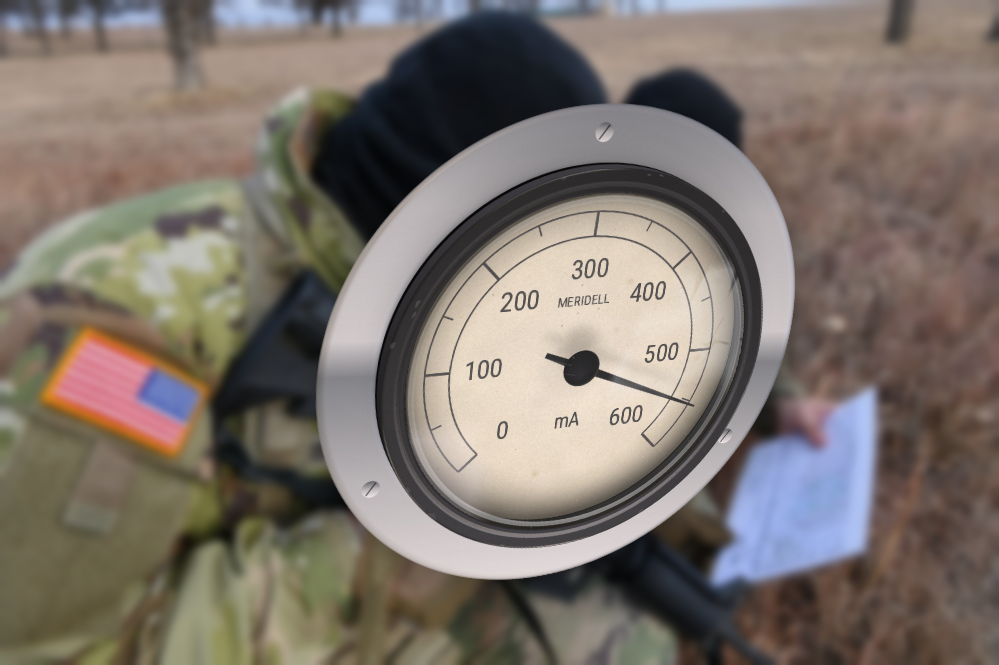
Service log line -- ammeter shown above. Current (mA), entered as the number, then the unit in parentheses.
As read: 550 (mA)
